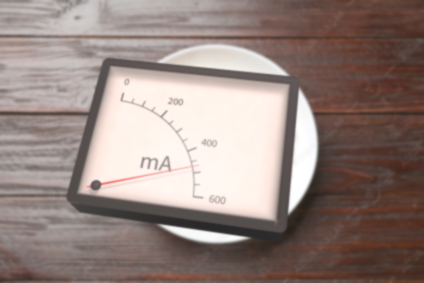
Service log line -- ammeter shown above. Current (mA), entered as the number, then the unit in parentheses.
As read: 475 (mA)
